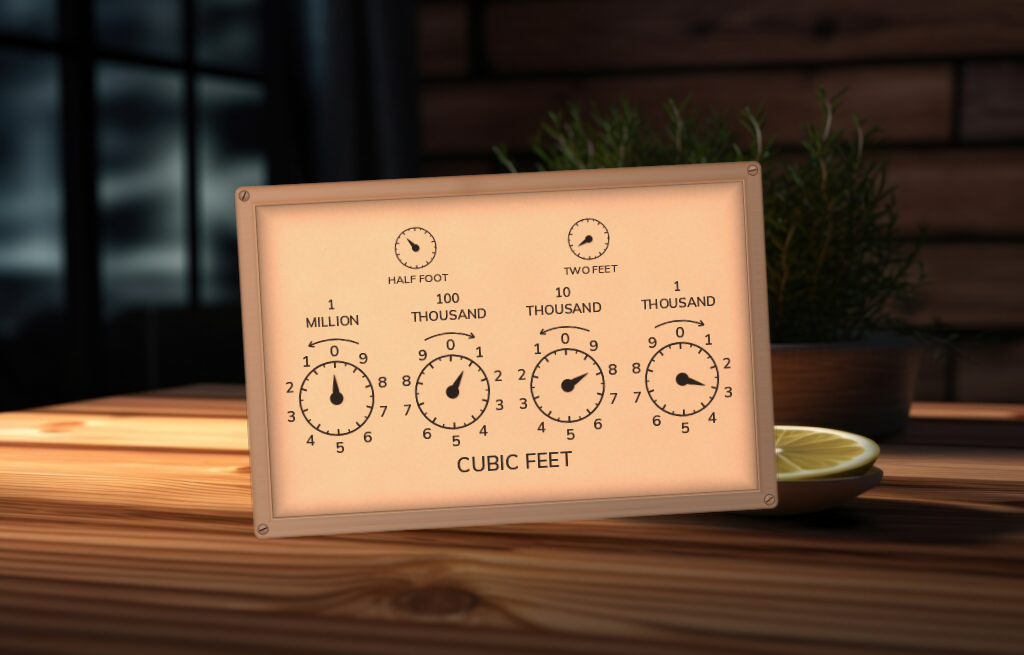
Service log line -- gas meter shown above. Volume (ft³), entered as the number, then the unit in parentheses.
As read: 8300 (ft³)
